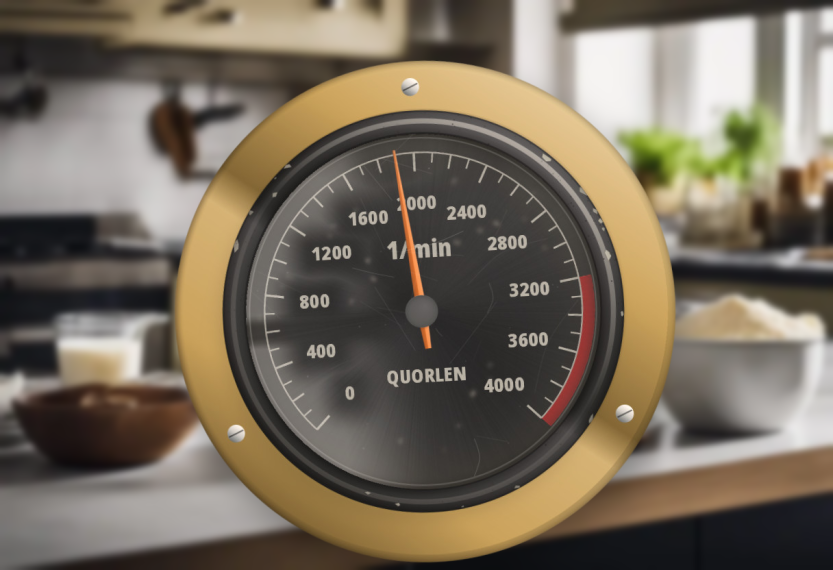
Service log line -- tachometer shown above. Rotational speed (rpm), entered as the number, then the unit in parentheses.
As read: 1900 (rpm)
